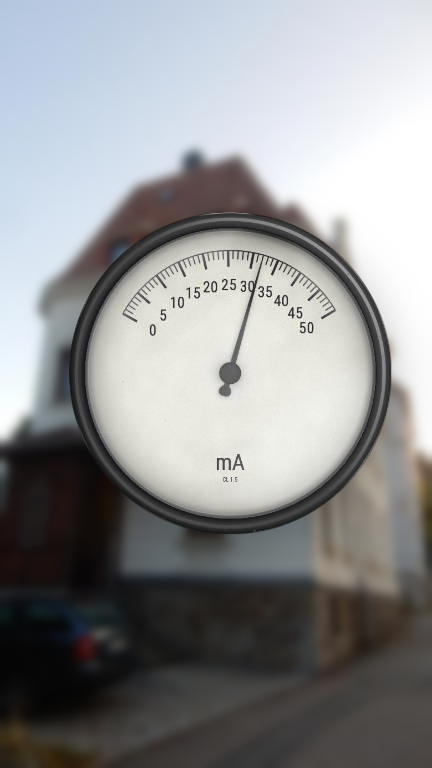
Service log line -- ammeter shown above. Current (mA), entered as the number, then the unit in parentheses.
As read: 32 (mA)
